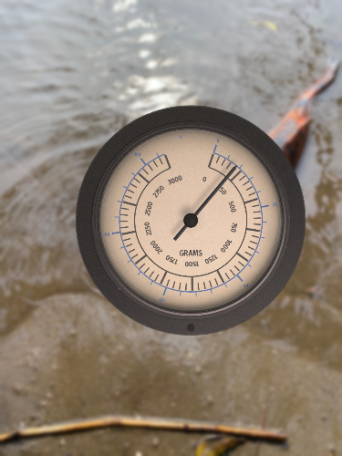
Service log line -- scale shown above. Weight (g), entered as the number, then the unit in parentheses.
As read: 200 (g)
